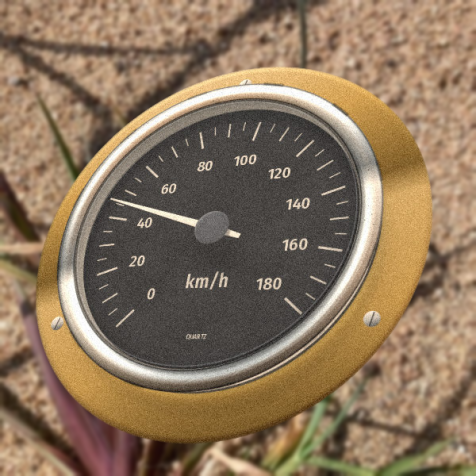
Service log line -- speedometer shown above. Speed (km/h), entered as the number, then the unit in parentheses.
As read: 45 (km/h)
